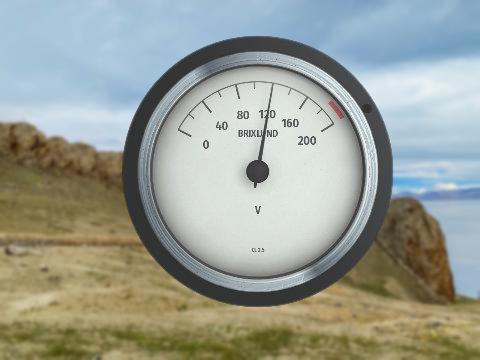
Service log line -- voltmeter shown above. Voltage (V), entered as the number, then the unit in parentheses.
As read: 120 (V)
